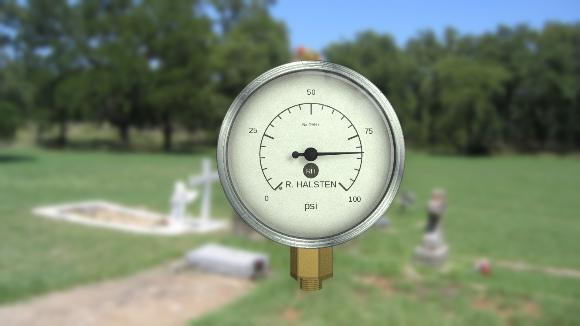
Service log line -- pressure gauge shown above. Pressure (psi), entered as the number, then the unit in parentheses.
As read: 82.5 (psi)
